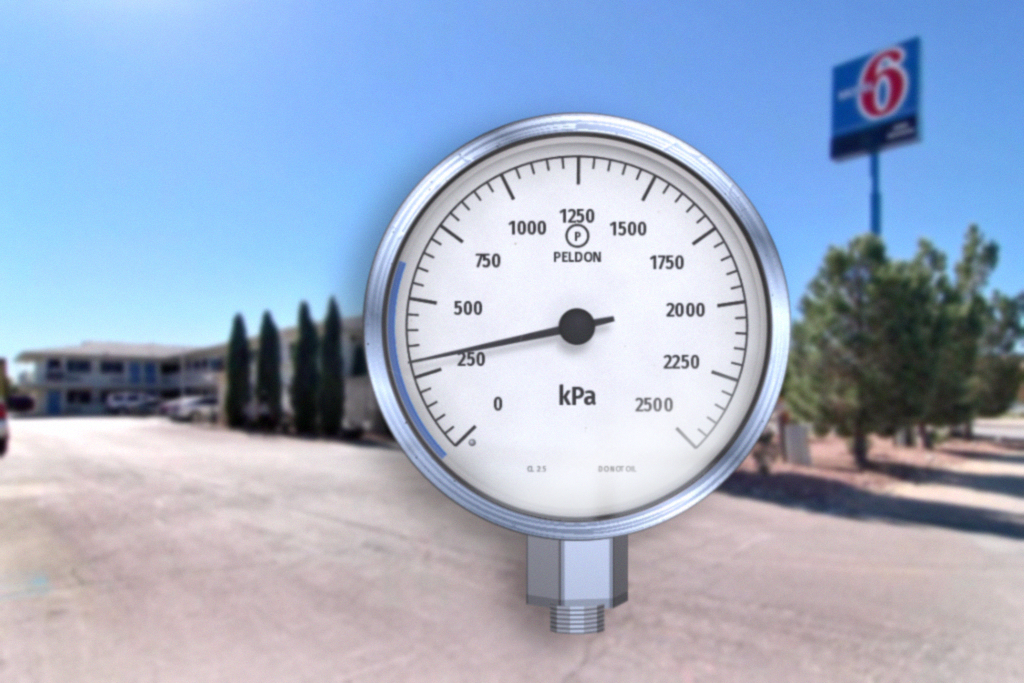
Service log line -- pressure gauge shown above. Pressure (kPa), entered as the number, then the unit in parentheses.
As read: 300 (kPa)
